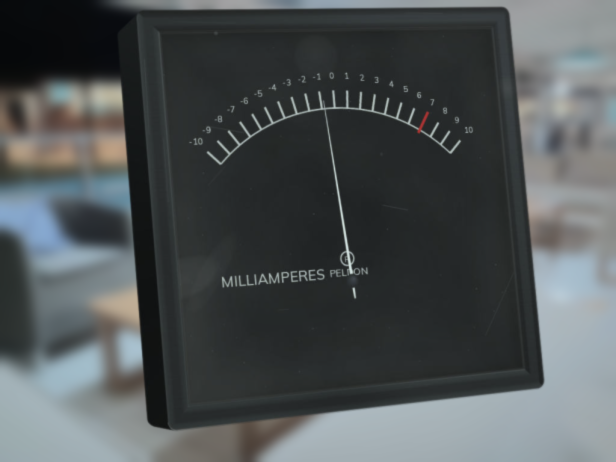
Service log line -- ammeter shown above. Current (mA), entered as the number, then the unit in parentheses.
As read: -1 (mA)
